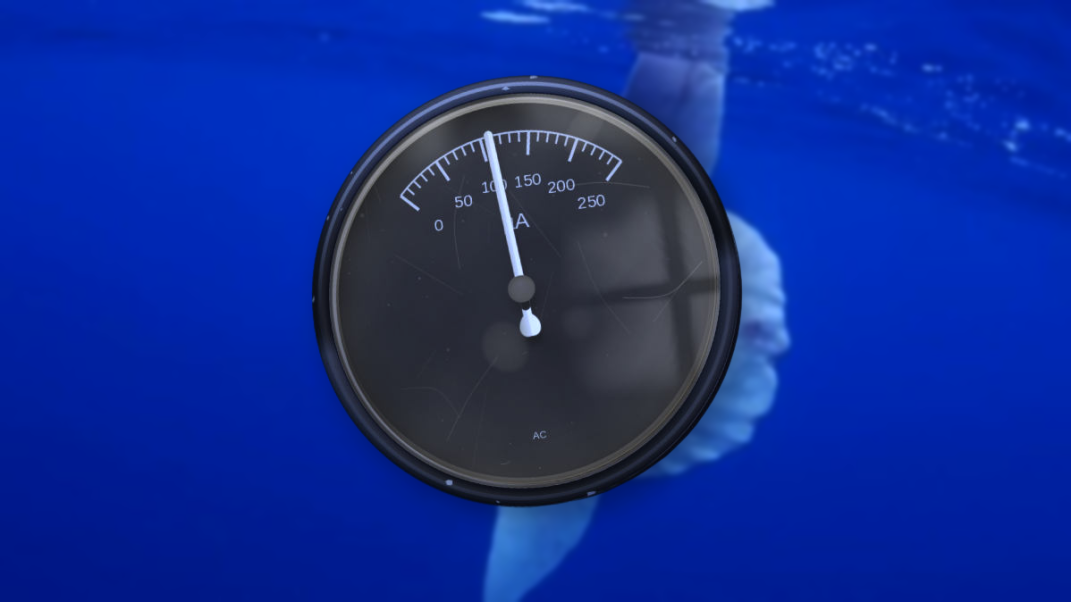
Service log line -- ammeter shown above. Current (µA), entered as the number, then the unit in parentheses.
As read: 110 (µA)
